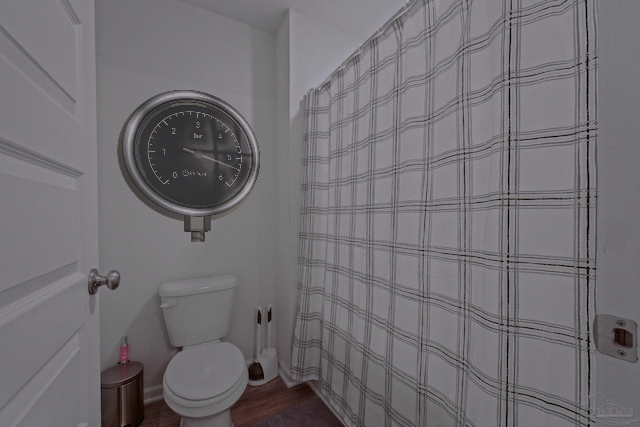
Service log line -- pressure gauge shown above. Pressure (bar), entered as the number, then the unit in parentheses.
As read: 5.4 (bar)
